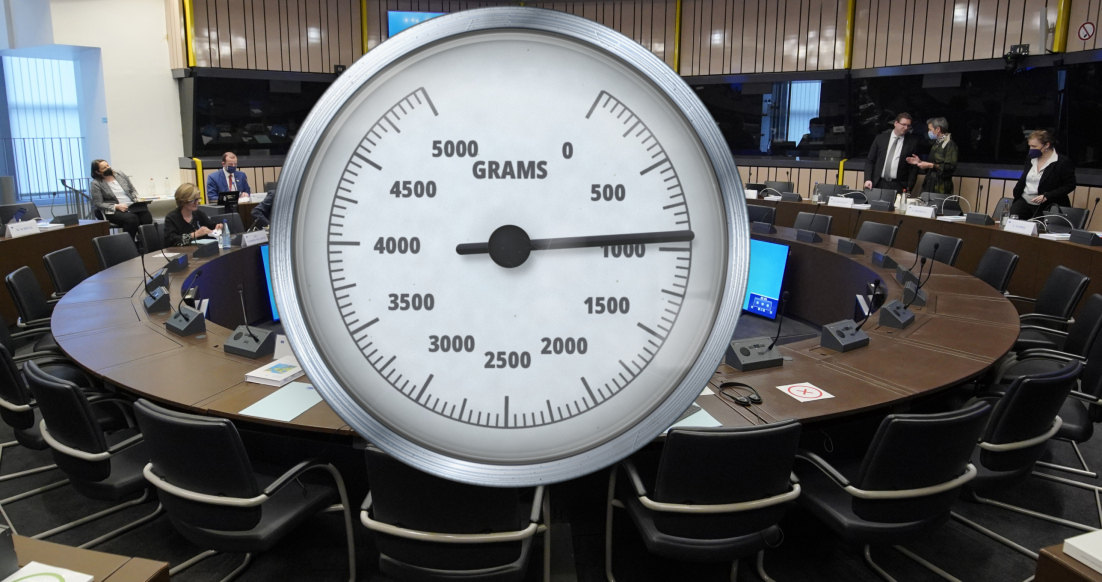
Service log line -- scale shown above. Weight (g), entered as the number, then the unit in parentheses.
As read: 925 (g)
